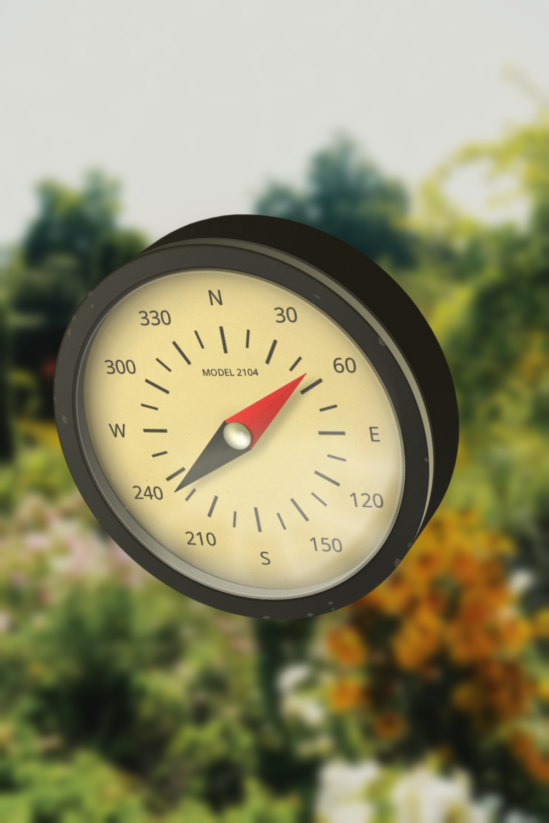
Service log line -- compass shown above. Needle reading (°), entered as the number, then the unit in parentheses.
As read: 52.5 (°)
